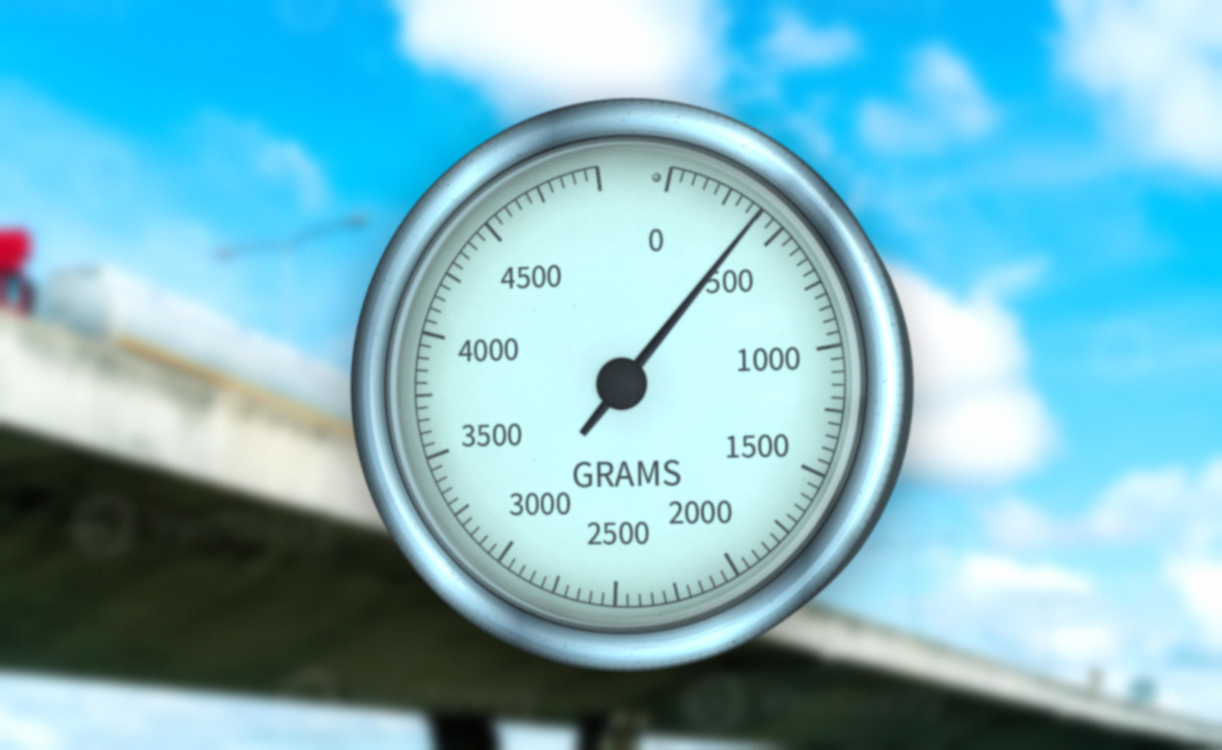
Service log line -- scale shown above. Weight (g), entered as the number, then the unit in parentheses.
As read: 400 (g)
